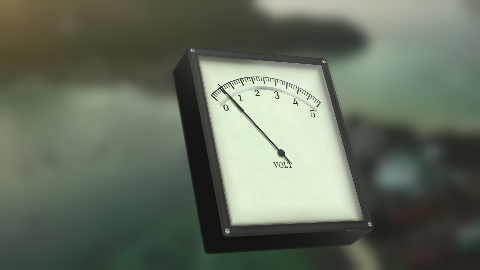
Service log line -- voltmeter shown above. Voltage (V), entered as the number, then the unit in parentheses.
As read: 0.5 (V)
